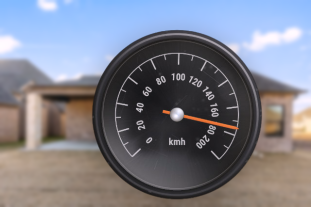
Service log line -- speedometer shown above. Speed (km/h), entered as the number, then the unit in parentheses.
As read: 175 (km/h)
